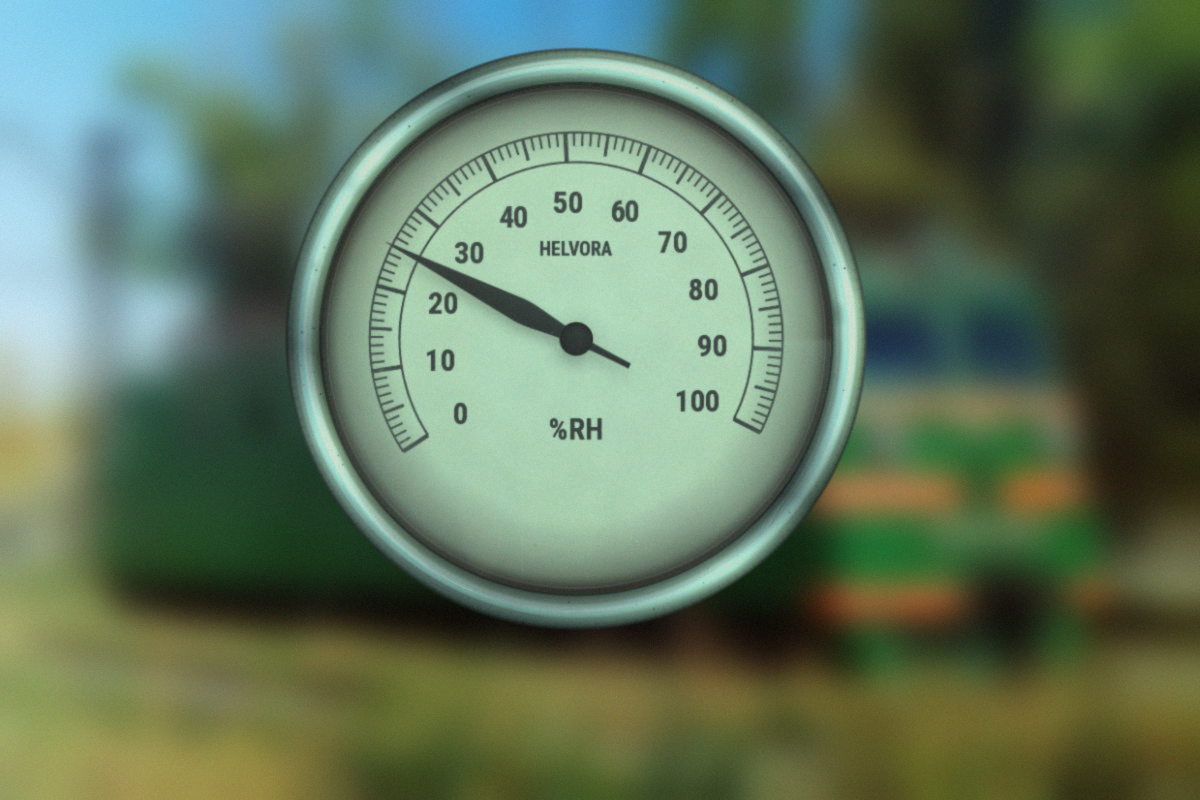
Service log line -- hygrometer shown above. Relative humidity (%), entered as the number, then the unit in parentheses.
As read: 25 (%)
